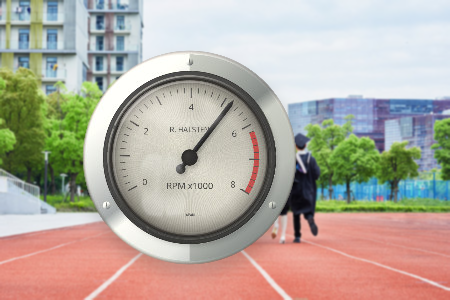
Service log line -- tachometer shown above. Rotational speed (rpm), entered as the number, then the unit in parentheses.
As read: 5200 (rpm)
